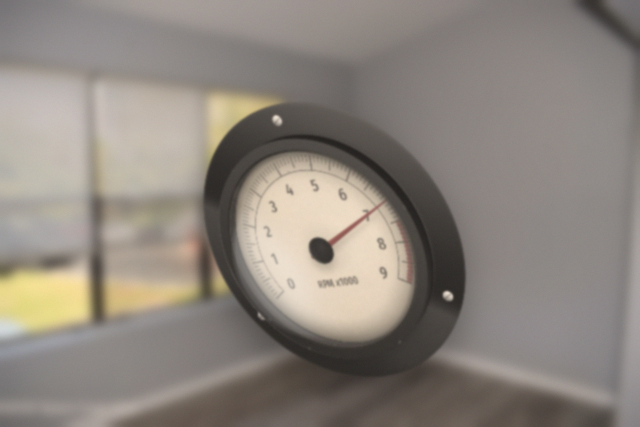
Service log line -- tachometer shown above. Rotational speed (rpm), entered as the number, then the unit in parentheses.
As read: 7000 (rpm)
